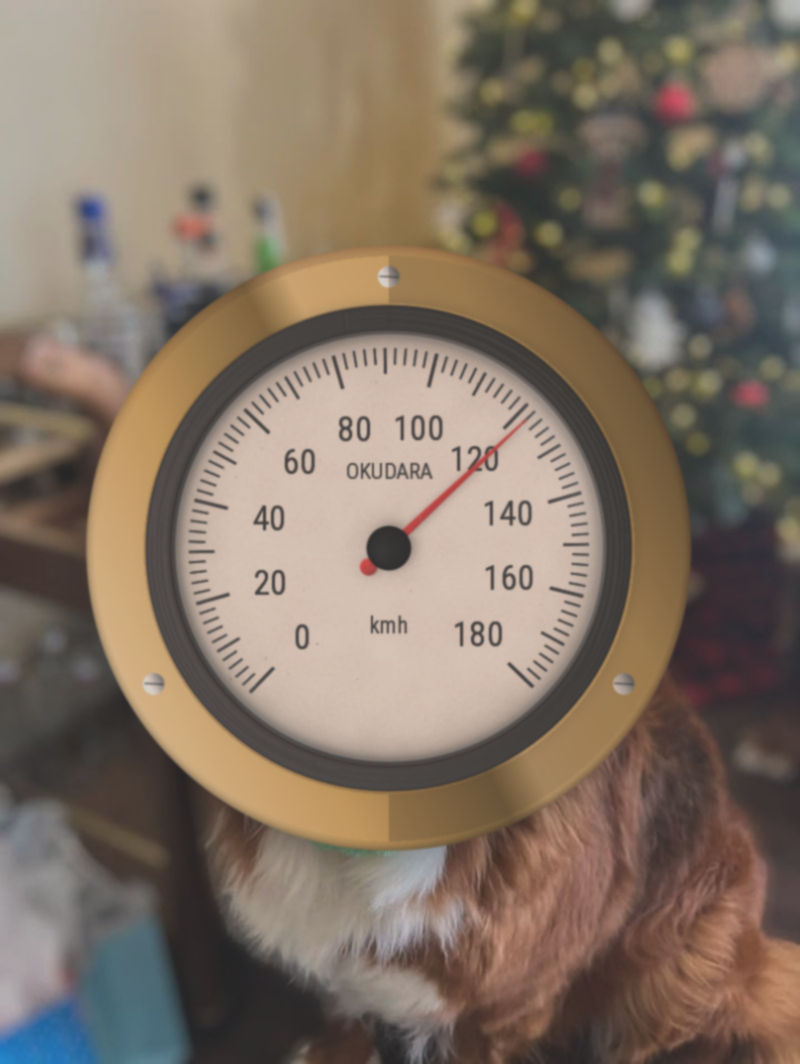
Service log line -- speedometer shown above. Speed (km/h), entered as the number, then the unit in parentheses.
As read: 122 (km/h)
